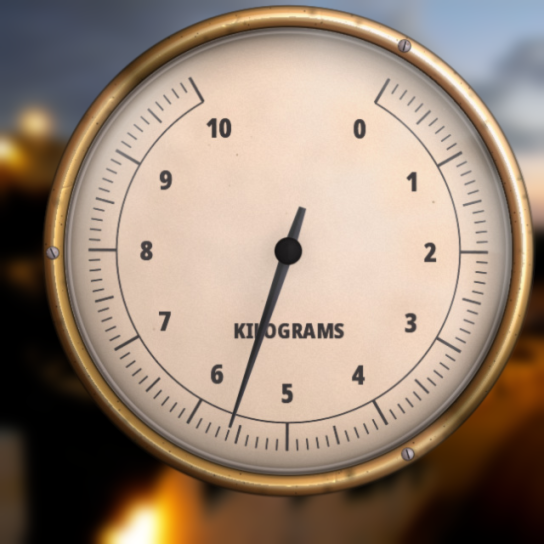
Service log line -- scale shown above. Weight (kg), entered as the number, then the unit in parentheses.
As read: 5.6 (kg)
